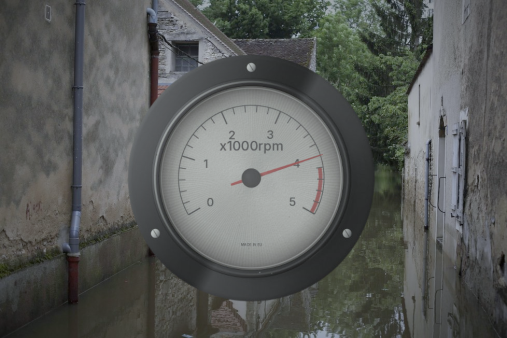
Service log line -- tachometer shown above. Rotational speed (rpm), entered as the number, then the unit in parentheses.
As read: 4000 (rpm)
